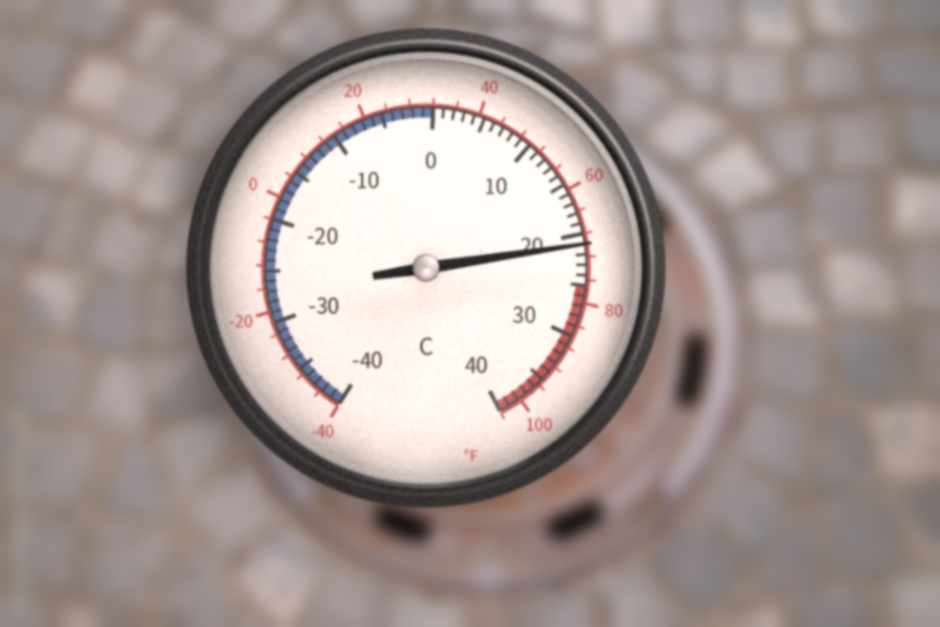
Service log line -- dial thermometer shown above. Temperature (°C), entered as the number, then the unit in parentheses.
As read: 21 (°C)
